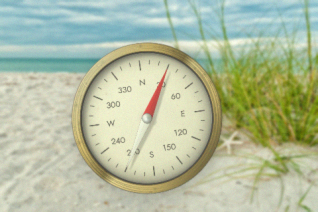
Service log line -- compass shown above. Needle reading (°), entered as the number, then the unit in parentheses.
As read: 30 (°)
